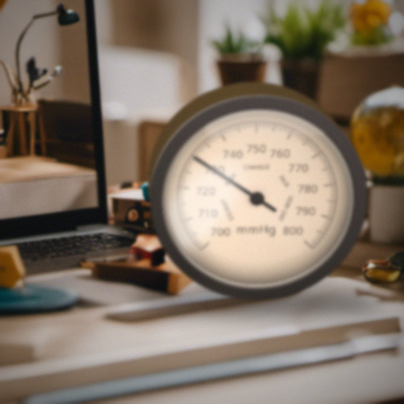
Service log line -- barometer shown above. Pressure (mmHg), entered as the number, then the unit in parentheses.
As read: 730 (mmHg)
